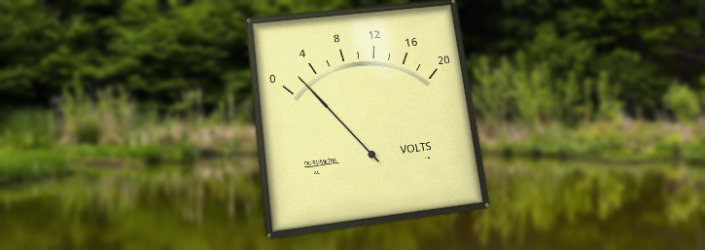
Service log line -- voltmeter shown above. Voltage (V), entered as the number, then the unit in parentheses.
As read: 2 (V)
